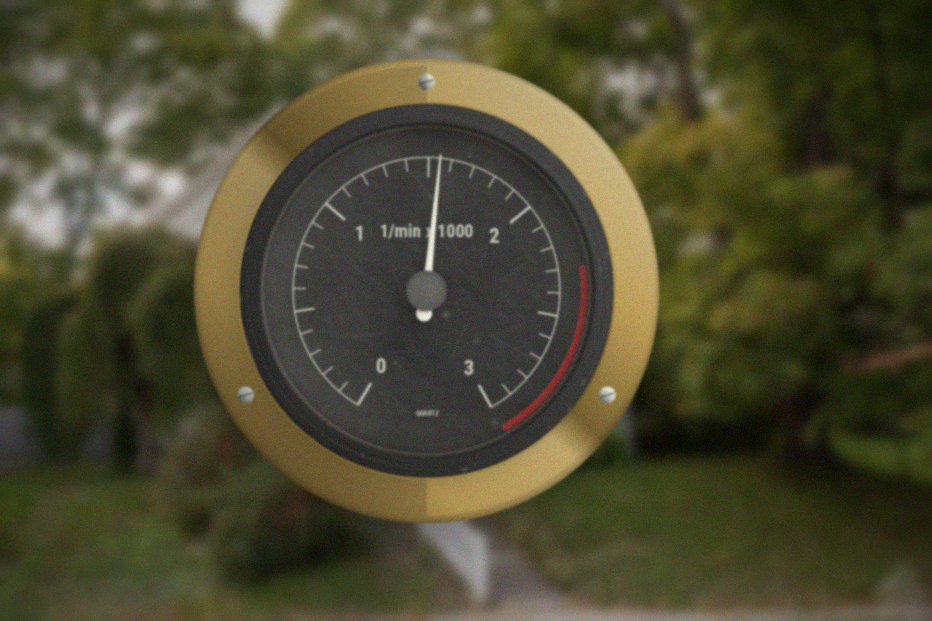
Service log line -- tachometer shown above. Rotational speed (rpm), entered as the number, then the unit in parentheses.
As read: 1550 (rpm)
